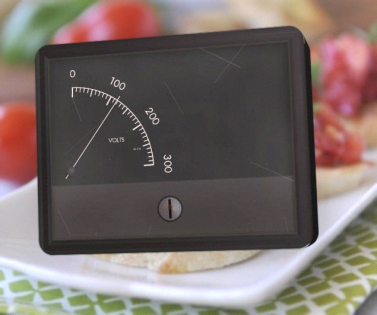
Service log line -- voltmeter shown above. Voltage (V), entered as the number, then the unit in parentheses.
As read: 120 (V)
